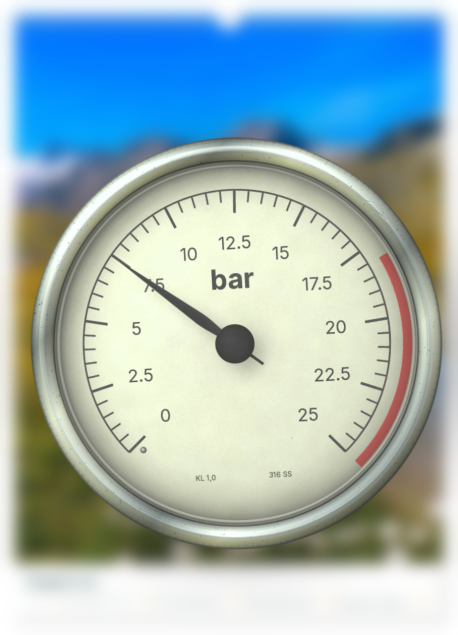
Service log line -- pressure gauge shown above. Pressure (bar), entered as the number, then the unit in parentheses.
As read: 7.5 (bar)
